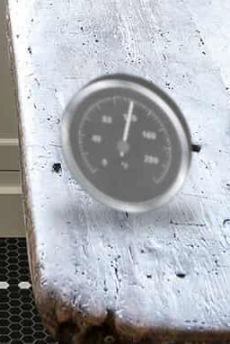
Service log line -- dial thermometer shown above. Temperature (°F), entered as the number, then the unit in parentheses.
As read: 120 (°F)
